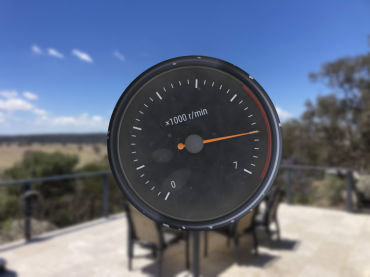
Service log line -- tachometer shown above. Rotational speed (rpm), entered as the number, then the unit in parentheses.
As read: 6000 (rpm)
